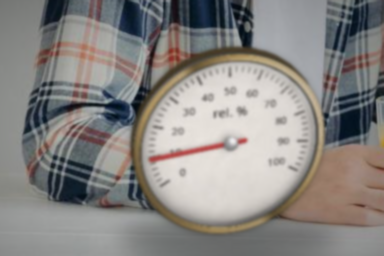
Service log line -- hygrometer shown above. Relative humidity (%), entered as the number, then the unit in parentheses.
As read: 10 (%)
